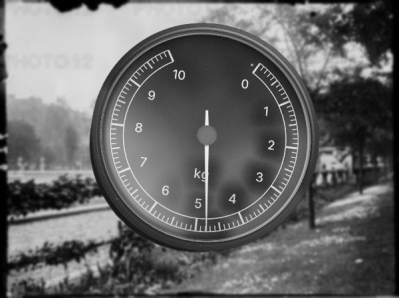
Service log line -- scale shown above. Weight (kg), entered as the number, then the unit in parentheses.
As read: 4.8 (kg)
